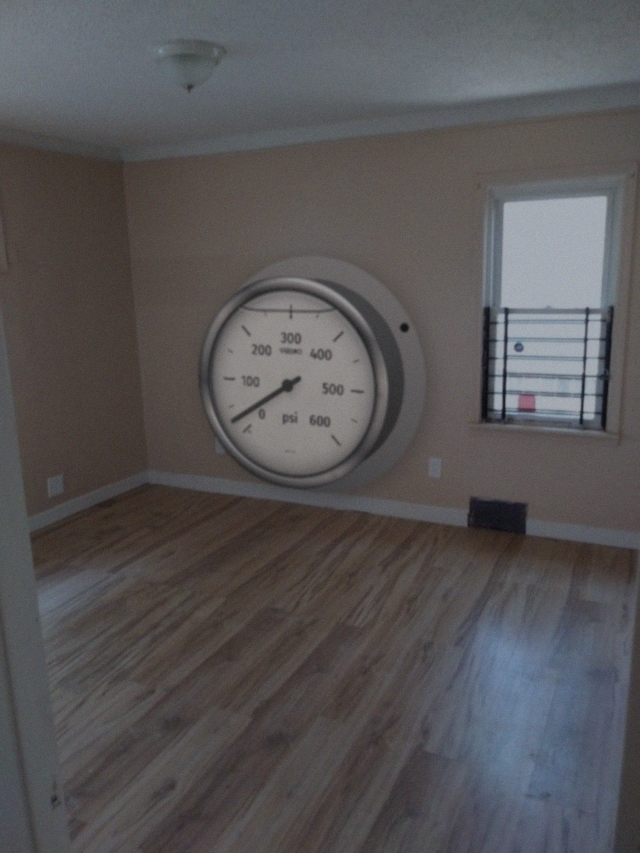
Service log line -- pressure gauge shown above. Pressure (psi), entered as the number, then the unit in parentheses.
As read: 25 (psi)
